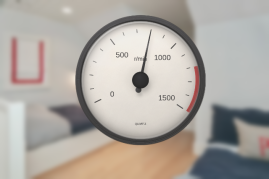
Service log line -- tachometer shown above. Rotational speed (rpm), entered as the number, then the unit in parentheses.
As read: 800 (rpm)
